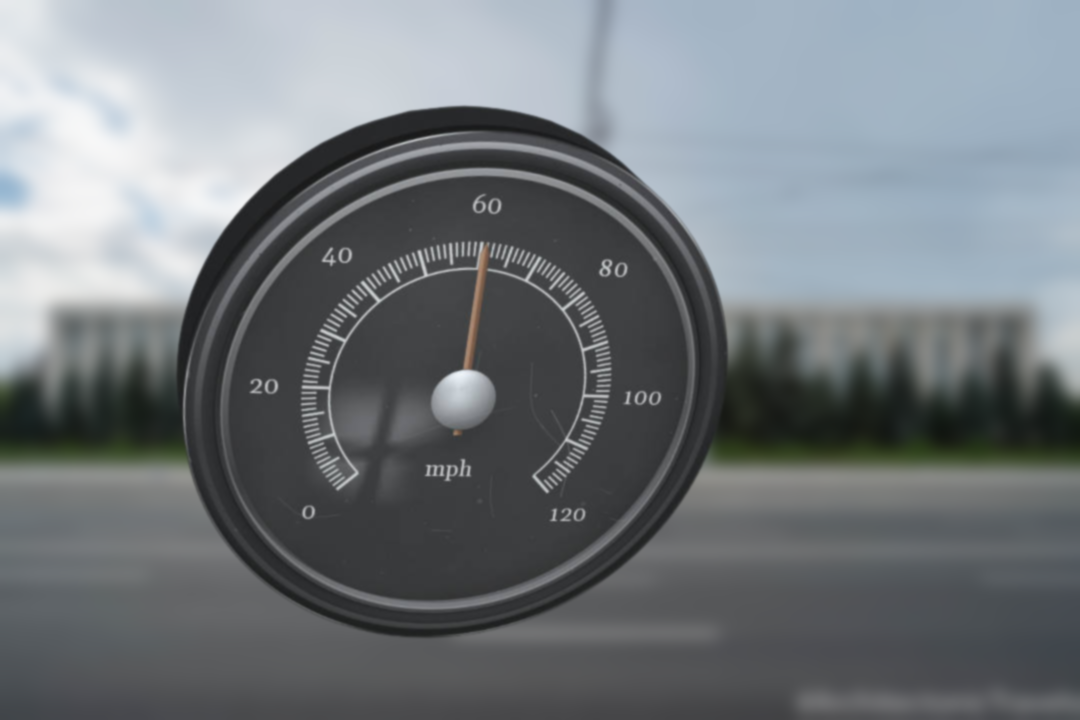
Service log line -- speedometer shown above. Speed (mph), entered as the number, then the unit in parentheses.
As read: 60 (mph)
